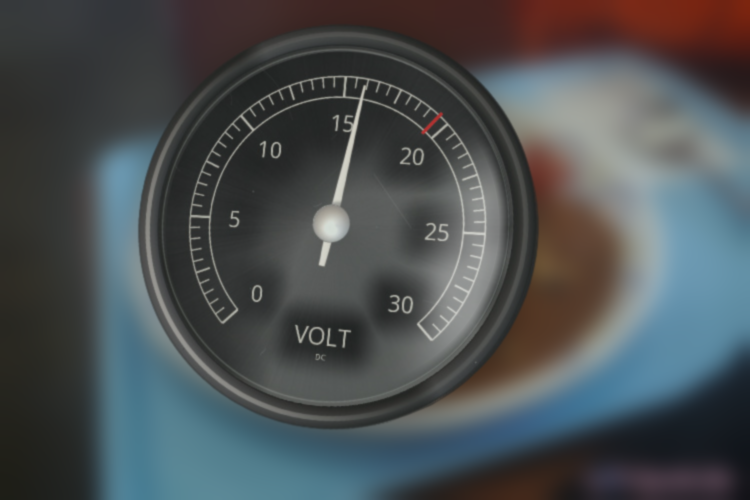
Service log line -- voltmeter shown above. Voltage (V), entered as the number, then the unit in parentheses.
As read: 16 (V)
